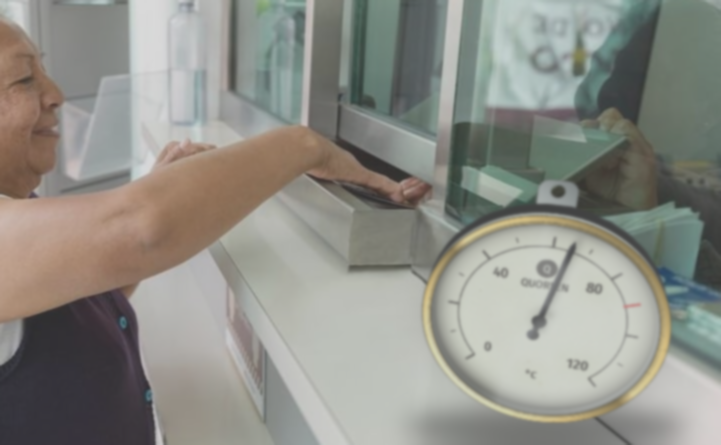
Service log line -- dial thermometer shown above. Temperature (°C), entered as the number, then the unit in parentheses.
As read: 65 (°C)
